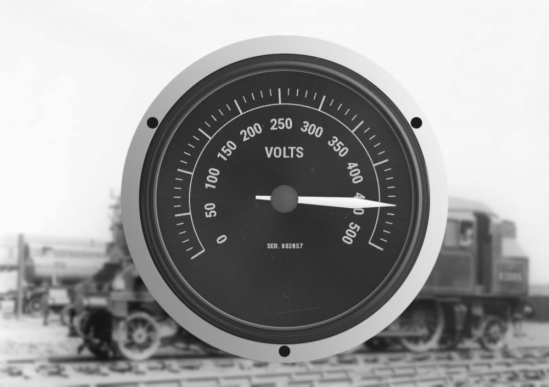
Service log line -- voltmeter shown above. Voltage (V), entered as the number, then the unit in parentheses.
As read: 450 (V)
